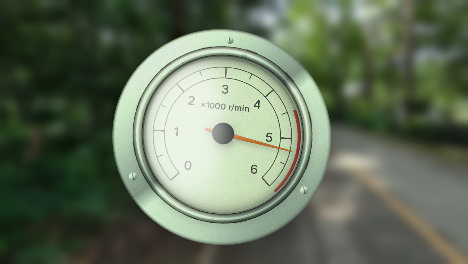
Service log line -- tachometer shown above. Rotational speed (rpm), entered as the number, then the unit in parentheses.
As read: 5250 (rpm)
